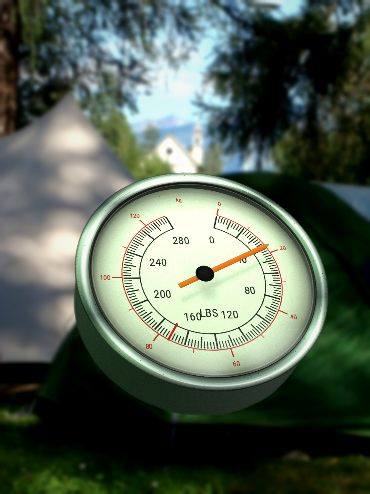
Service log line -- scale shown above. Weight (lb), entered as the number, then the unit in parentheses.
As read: 40 (lb)
